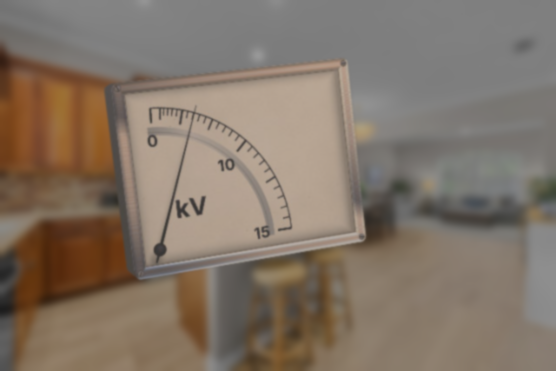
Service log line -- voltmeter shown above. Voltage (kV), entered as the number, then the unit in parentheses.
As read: 6 (kV)
